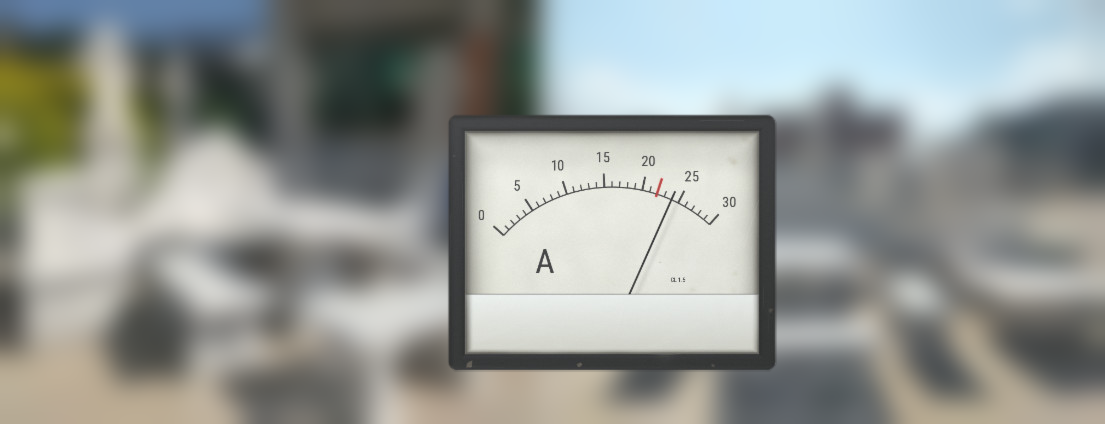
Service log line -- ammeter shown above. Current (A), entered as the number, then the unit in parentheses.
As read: 24 (A)
